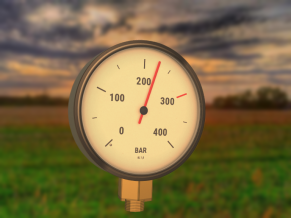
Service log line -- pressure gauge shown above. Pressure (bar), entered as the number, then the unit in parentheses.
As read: 225 (bar)
